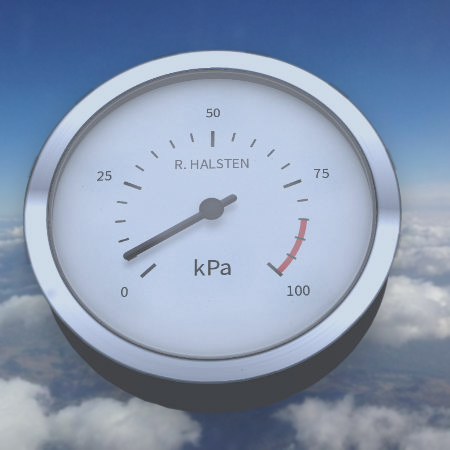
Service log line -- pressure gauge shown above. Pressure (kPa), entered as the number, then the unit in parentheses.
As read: 5 (kPa)
